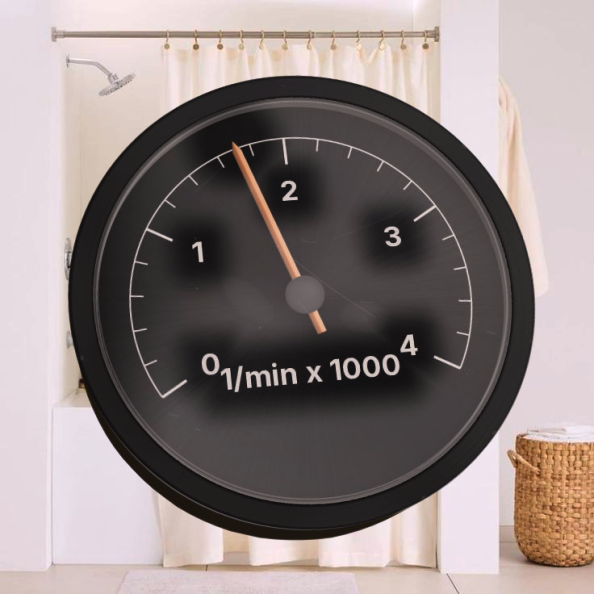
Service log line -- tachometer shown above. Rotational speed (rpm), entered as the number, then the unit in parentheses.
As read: 1700 (rpm)
